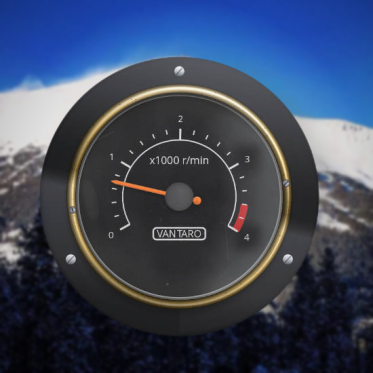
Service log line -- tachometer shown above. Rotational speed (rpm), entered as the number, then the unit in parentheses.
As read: 700 (rpm)
